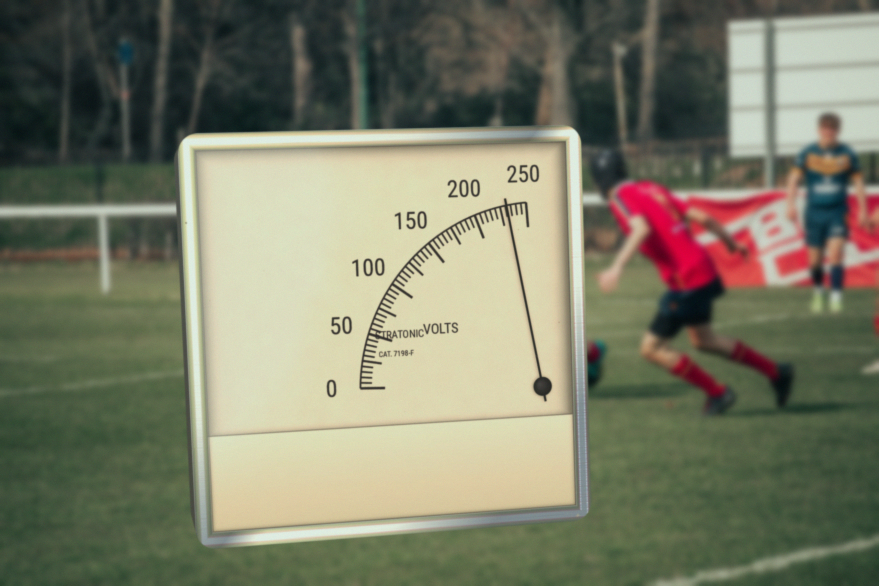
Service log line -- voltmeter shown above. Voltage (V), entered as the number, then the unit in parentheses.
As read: 230 (V)
